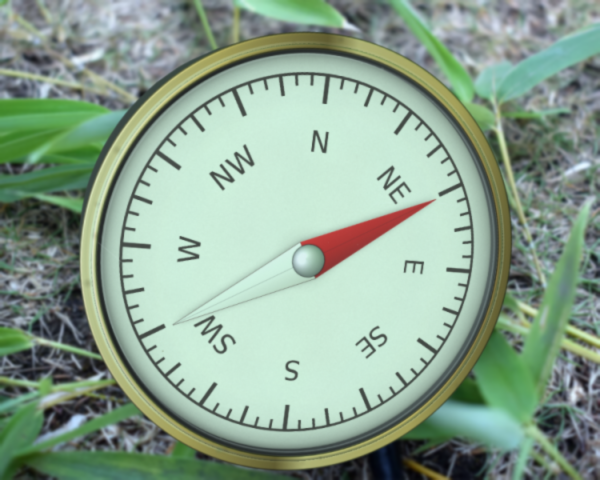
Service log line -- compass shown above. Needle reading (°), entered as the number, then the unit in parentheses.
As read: 60 (°)
